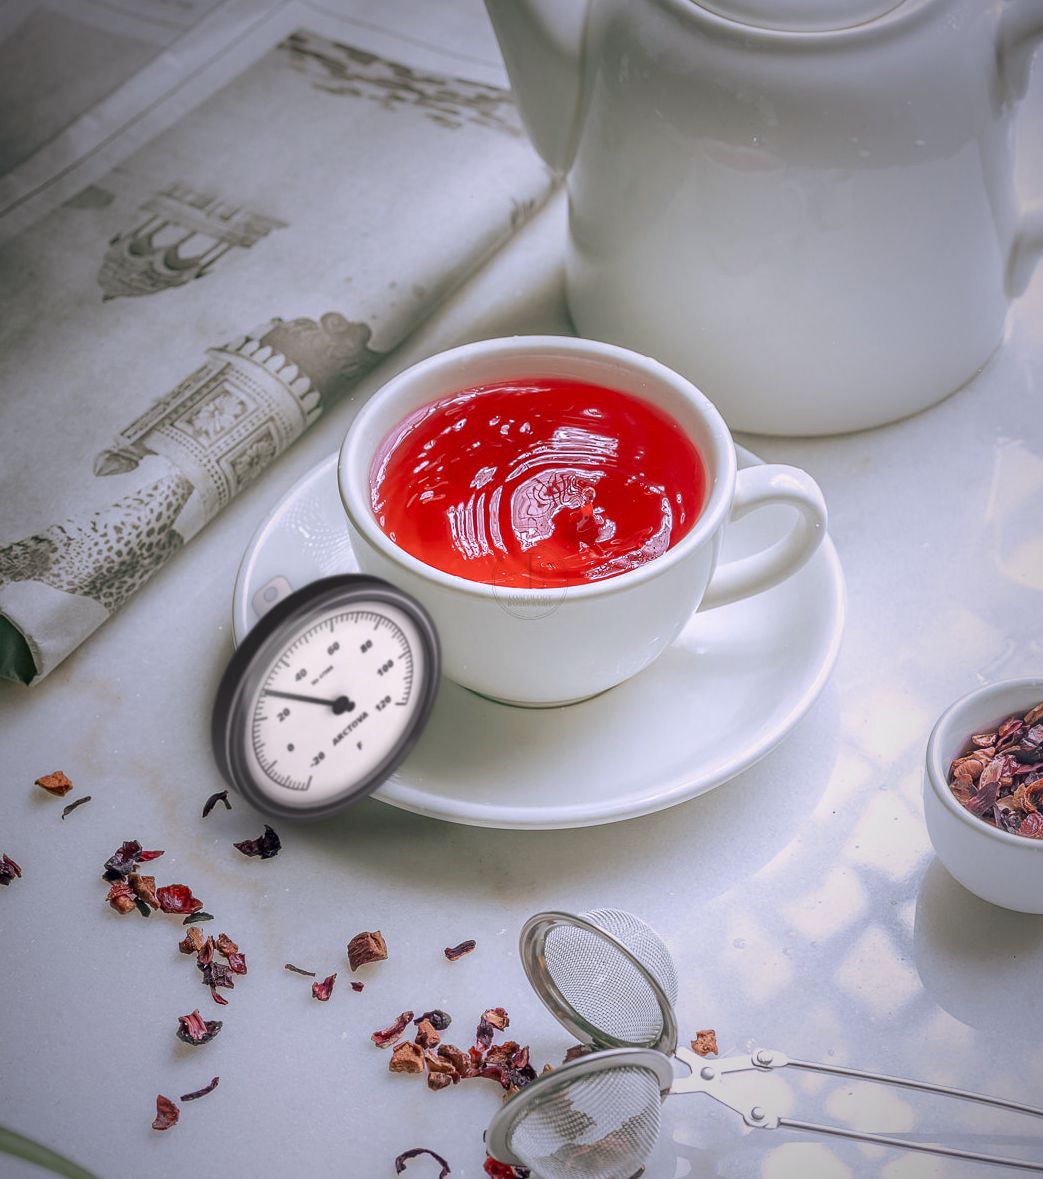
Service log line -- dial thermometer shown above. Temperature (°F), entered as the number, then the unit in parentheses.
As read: 30 (°F)
